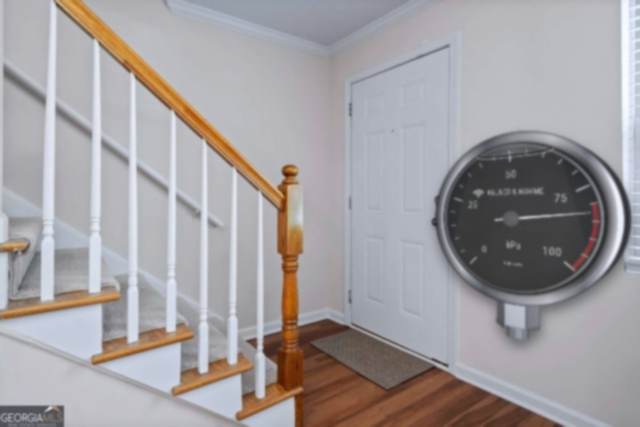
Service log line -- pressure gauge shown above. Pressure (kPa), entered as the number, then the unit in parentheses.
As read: 82.5 (kPa)
